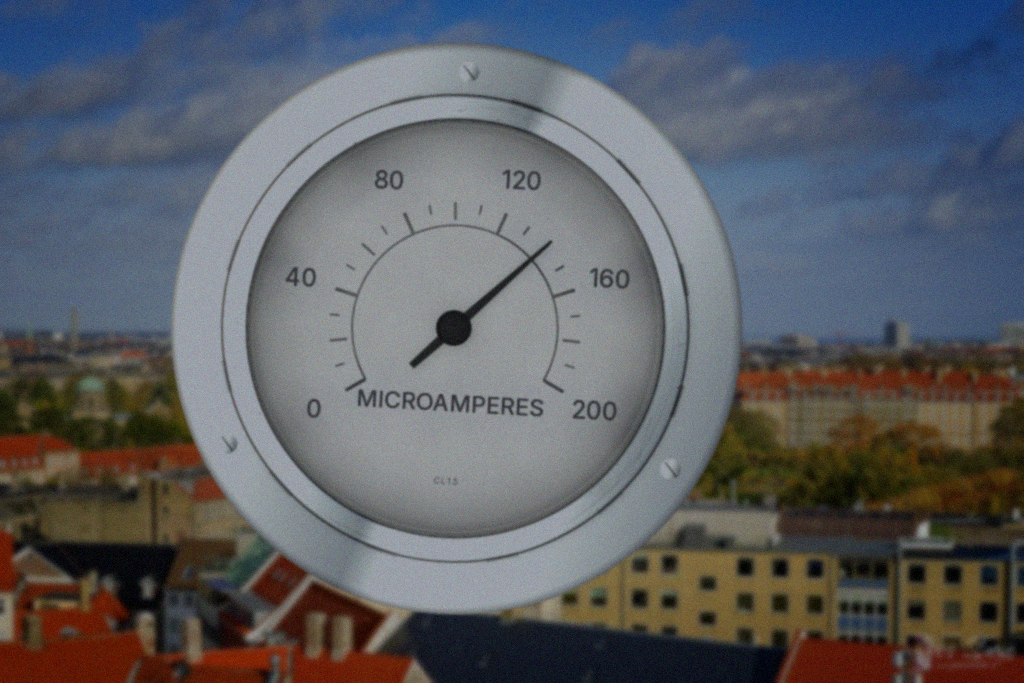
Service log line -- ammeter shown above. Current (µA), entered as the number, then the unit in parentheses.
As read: 140 (µA)
